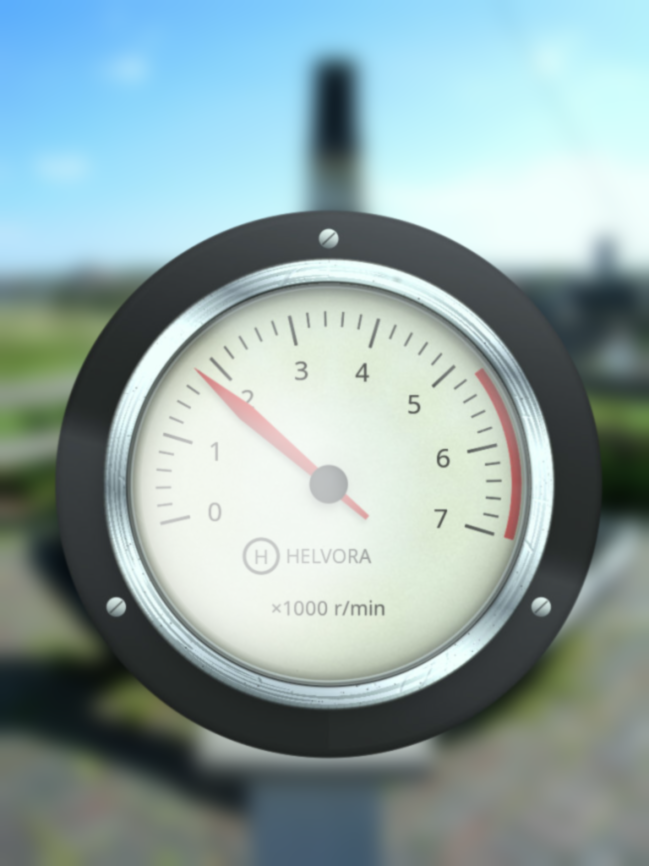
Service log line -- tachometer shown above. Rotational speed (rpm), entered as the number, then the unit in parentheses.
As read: 1800 (rpm)
